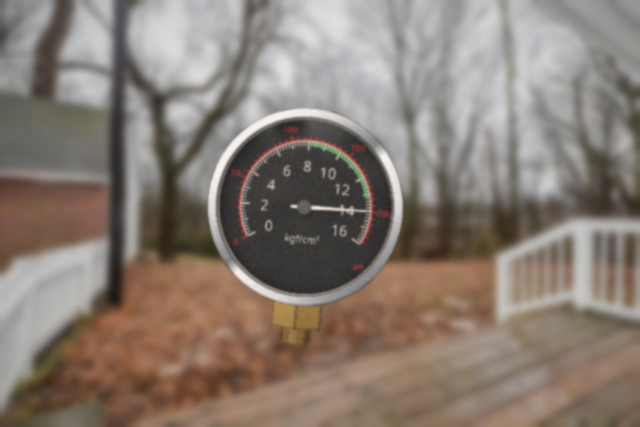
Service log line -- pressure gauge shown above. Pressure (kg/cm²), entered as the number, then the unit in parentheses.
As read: 14 (kg/cm²)
